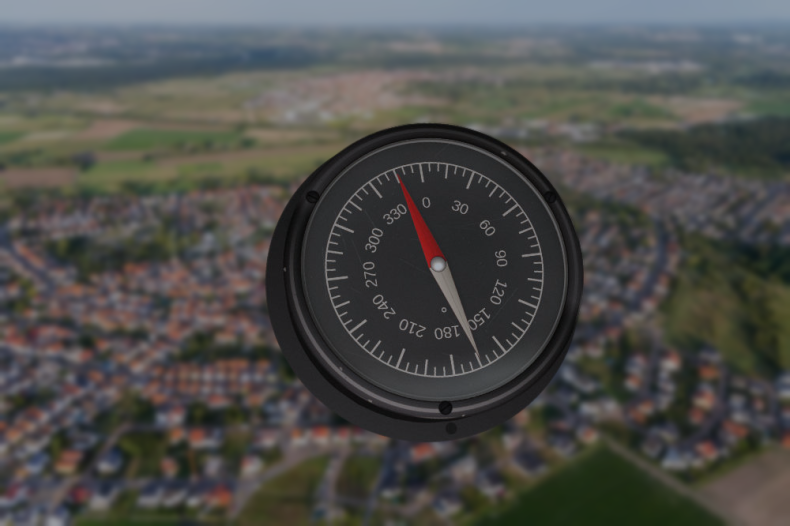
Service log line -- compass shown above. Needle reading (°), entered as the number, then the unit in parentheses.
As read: 345 (°)
